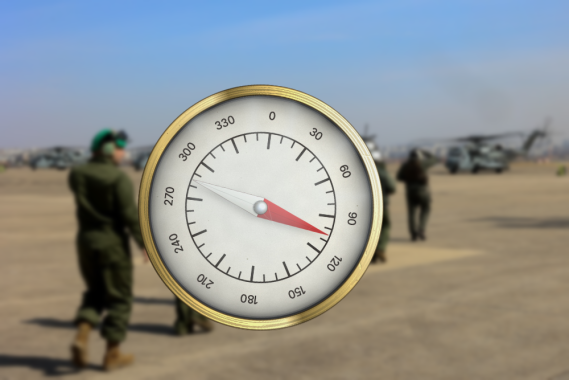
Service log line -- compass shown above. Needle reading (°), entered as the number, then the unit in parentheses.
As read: 105 (°)
